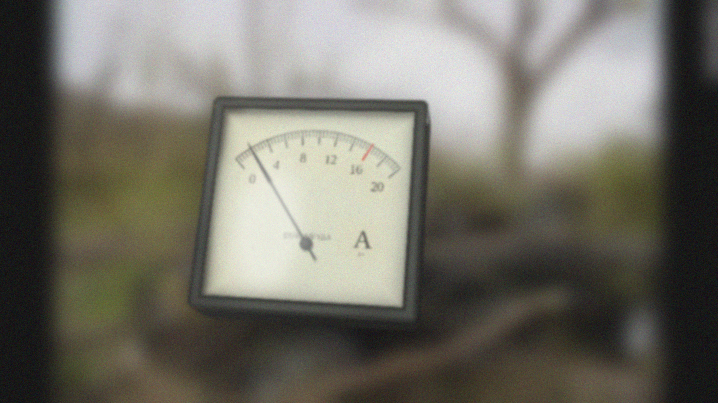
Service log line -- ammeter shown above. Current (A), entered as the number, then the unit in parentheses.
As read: 2 (A)
